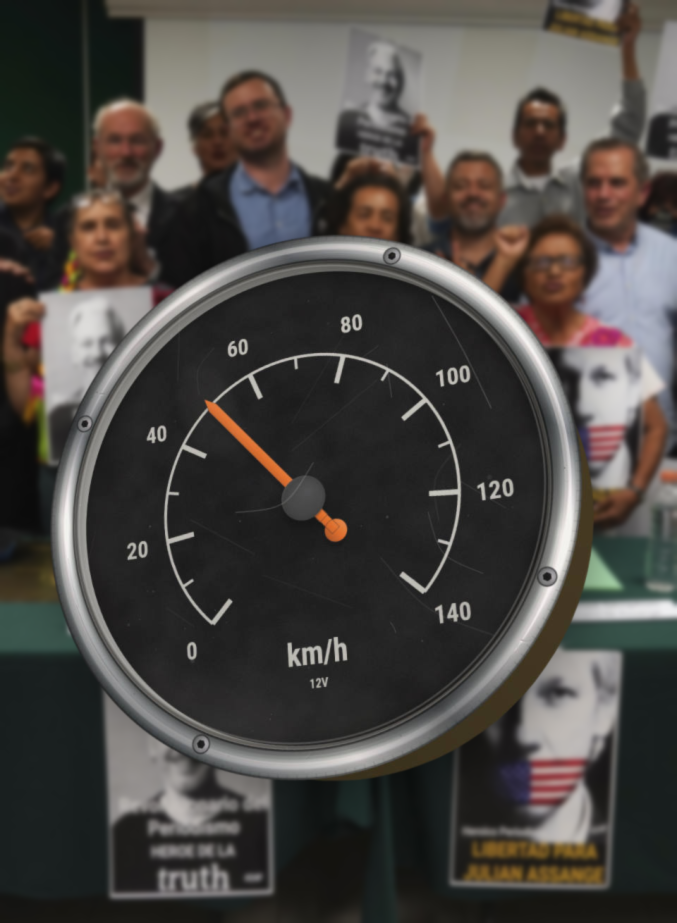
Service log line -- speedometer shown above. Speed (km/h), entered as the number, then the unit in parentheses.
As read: 50 (km/h)
